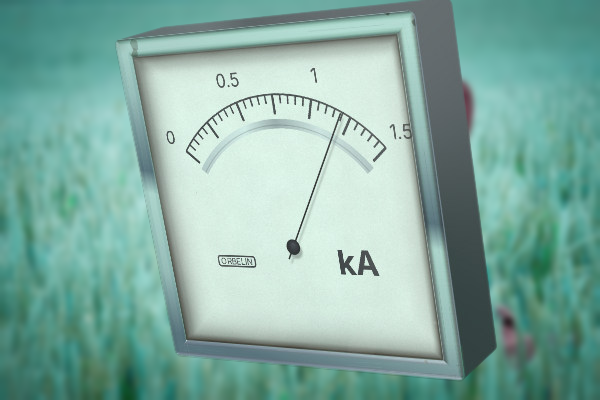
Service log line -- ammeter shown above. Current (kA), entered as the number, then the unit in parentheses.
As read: 1.2 (kA)
